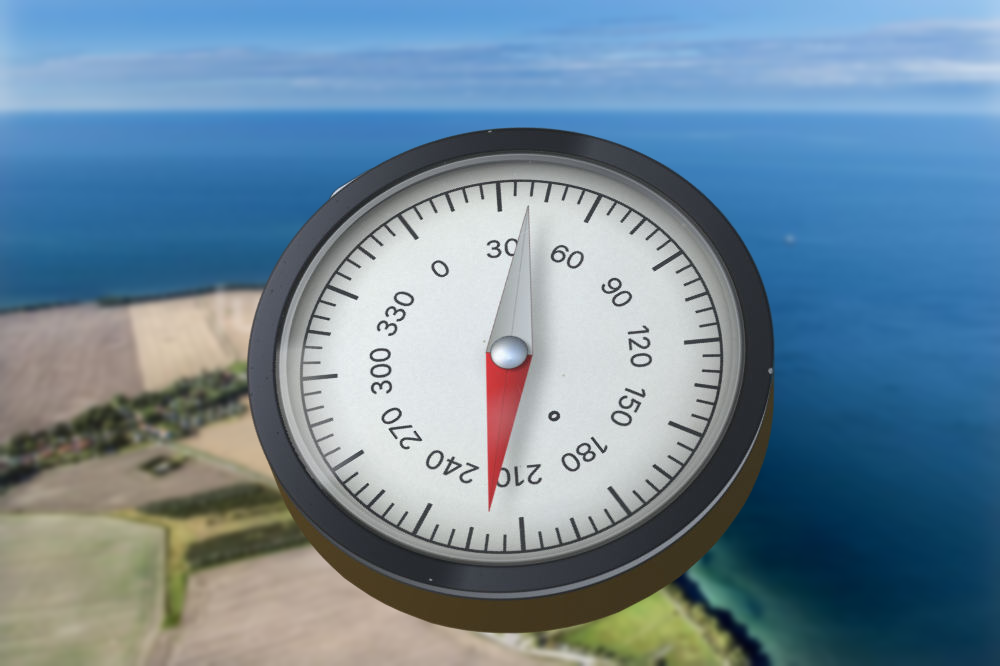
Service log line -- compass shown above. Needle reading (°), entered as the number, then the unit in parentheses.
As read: 220 (°)
